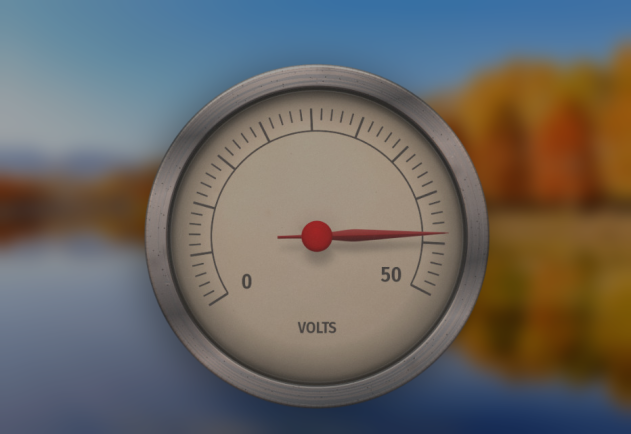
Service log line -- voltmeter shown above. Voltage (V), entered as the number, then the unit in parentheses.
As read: 44 (V)
